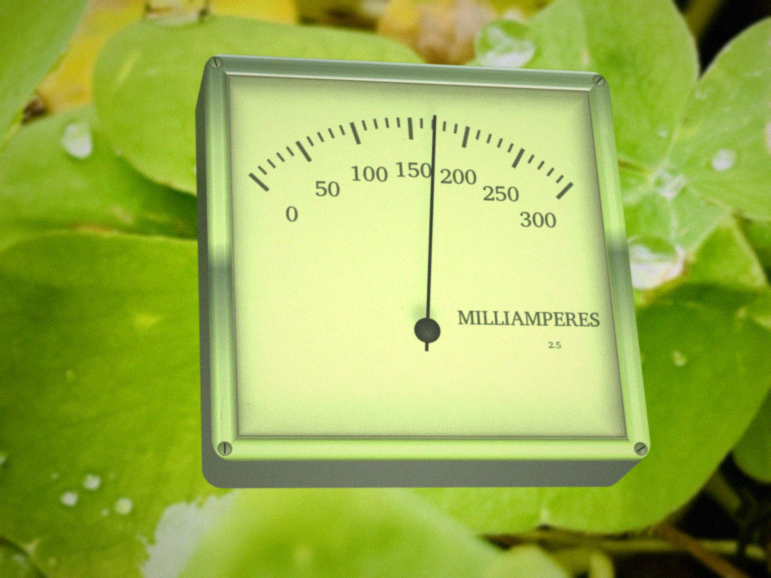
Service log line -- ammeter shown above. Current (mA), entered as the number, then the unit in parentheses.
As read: 170 (mA)
